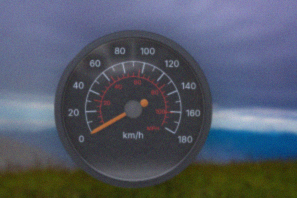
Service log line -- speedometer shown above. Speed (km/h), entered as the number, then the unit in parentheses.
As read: 0 (km/h)
